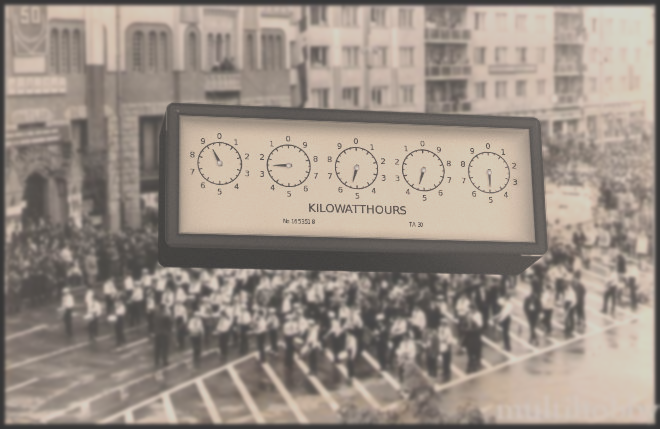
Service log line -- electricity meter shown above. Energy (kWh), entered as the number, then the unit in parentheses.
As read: 92545 (kWh)
